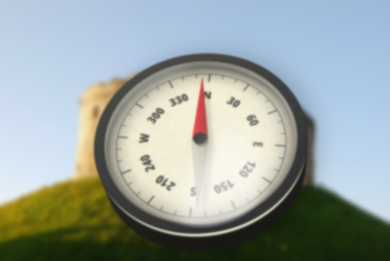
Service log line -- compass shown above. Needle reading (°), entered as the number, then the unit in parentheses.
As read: 355 (°)
